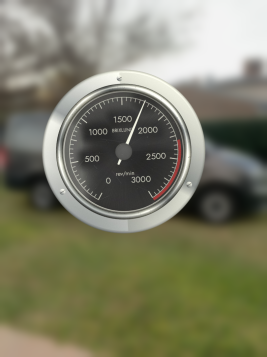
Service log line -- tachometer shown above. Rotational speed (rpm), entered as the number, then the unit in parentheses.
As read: 1750 (rpm)
